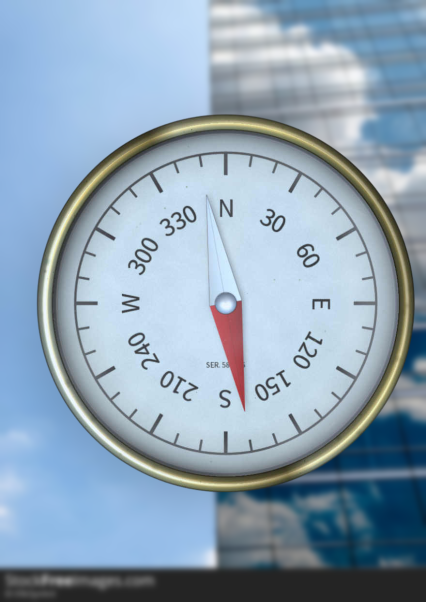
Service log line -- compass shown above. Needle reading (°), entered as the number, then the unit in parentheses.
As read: 170 (°)
